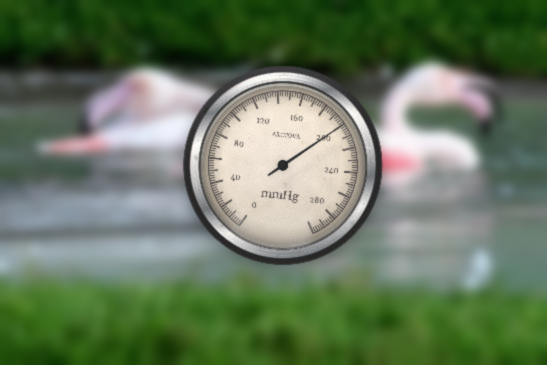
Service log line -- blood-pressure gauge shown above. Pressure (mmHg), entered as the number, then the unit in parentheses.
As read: 200 (mmHg)
